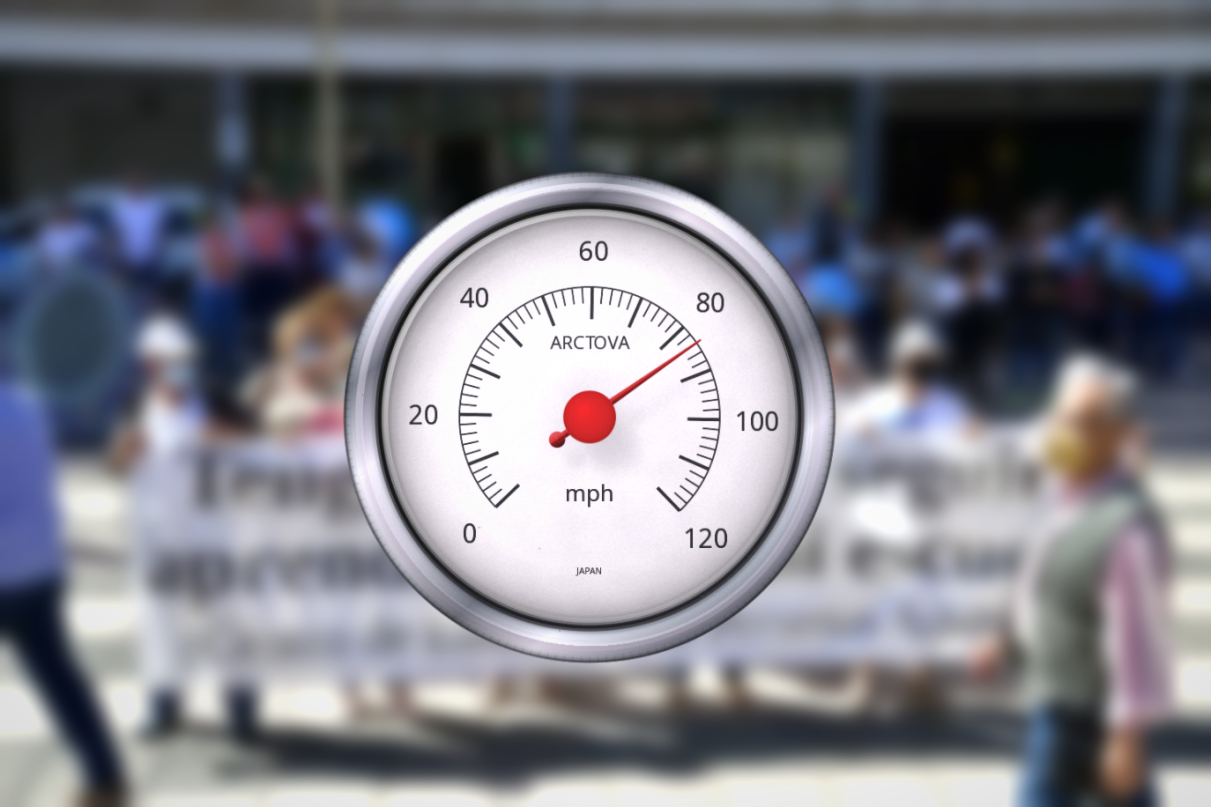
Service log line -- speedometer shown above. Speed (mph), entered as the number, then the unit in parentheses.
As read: 84 (mph)
